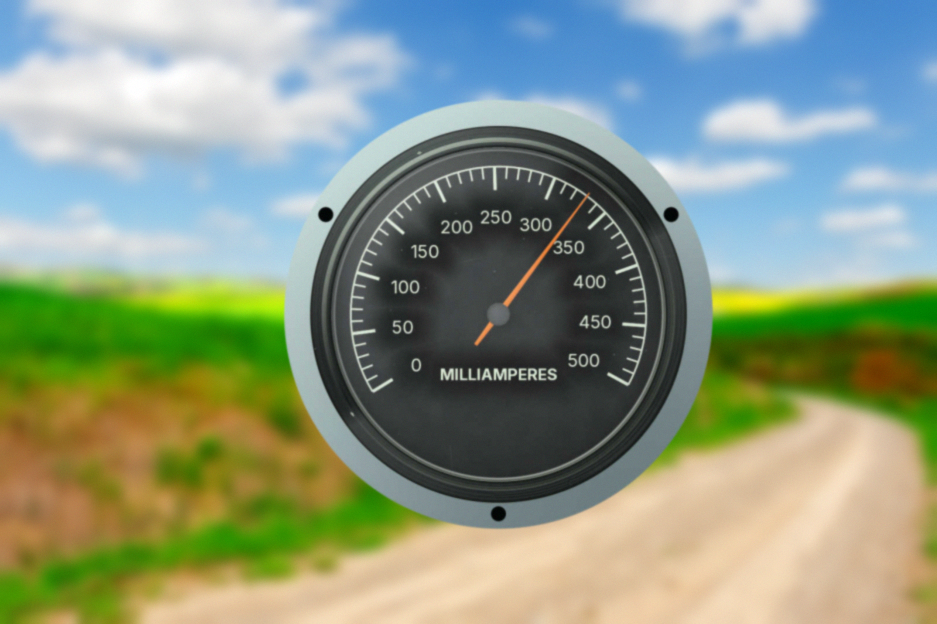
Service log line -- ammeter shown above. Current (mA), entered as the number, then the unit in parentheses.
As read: 330 (mA)
